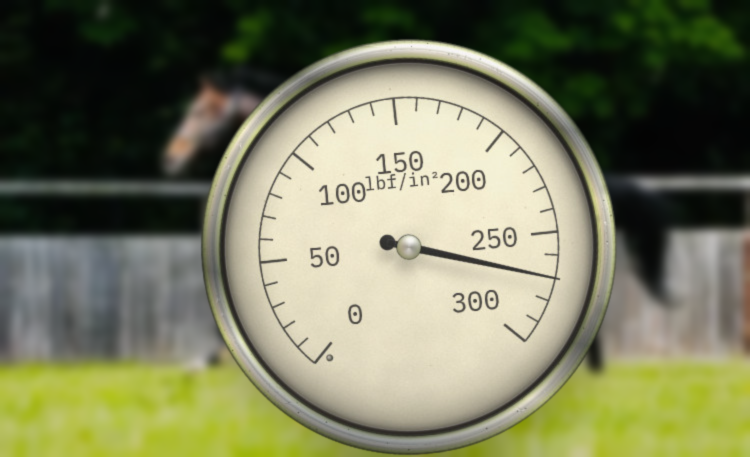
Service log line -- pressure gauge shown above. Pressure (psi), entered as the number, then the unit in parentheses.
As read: 270 (psi)
